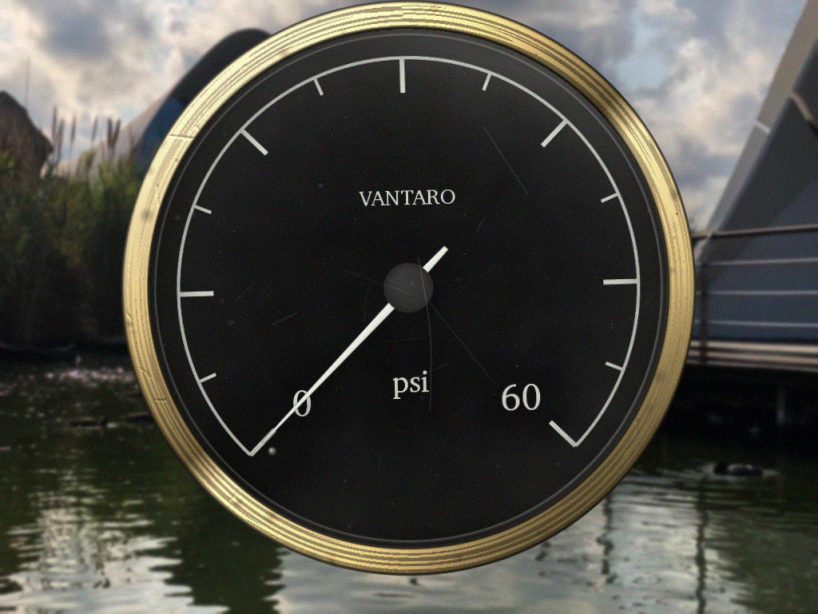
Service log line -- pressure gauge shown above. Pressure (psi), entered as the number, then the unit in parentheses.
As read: 0 (psi)
